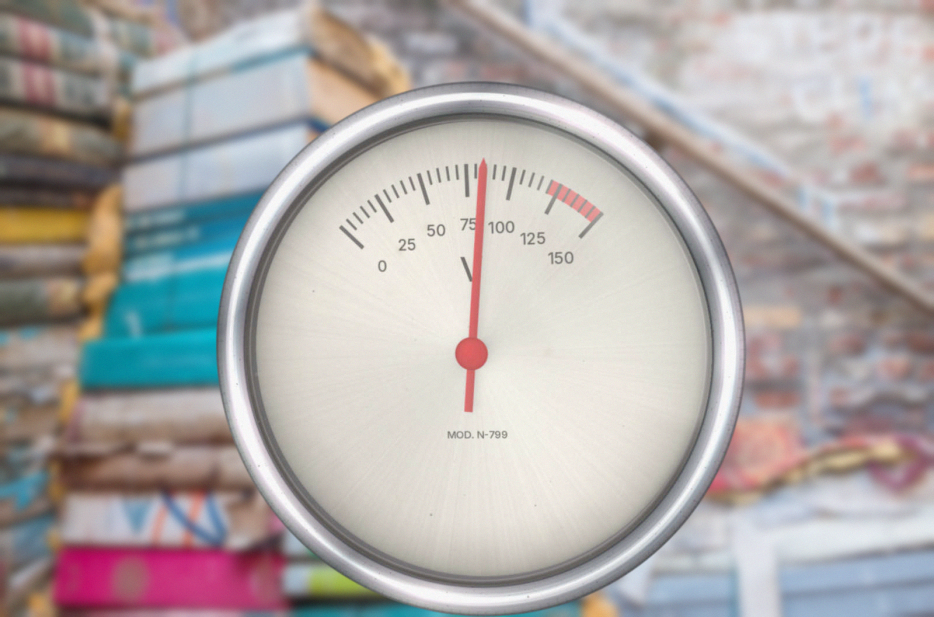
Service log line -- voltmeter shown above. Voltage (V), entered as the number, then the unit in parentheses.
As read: 85 (V)
